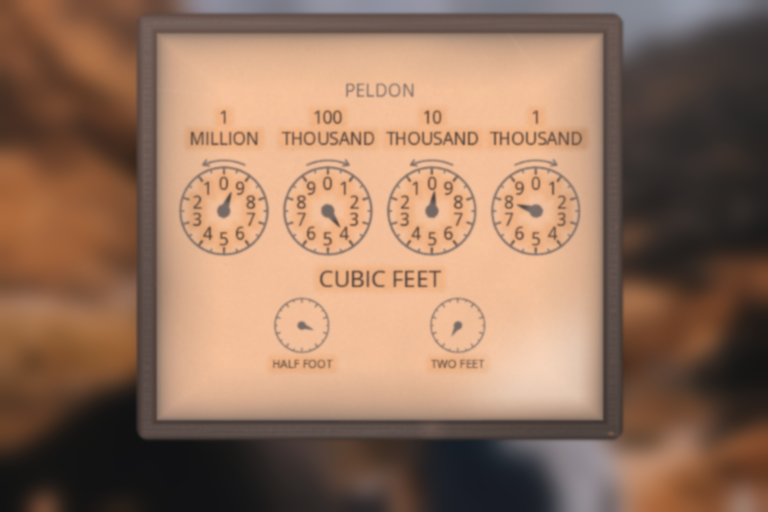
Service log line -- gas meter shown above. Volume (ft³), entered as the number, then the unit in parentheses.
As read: 939800 (ft³)
